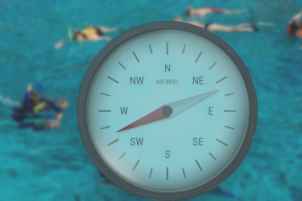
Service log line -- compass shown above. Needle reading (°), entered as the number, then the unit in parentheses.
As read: 247.5 (°)
